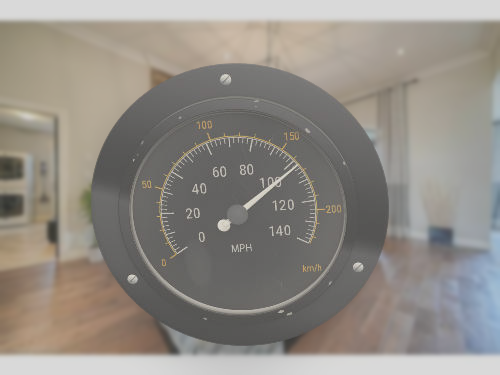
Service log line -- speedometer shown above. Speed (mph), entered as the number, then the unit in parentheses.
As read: 102 (mph)
